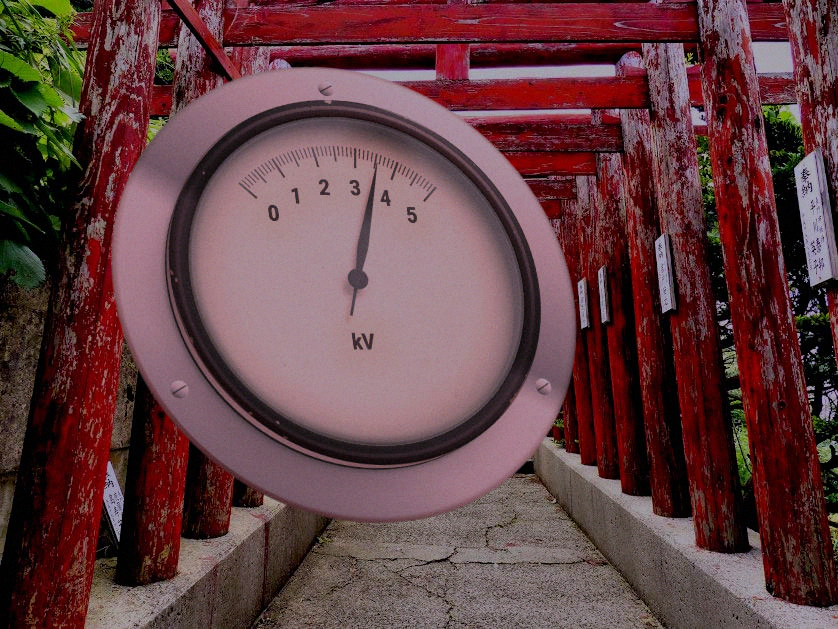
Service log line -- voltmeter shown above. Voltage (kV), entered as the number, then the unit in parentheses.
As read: 3.5 (kV)
